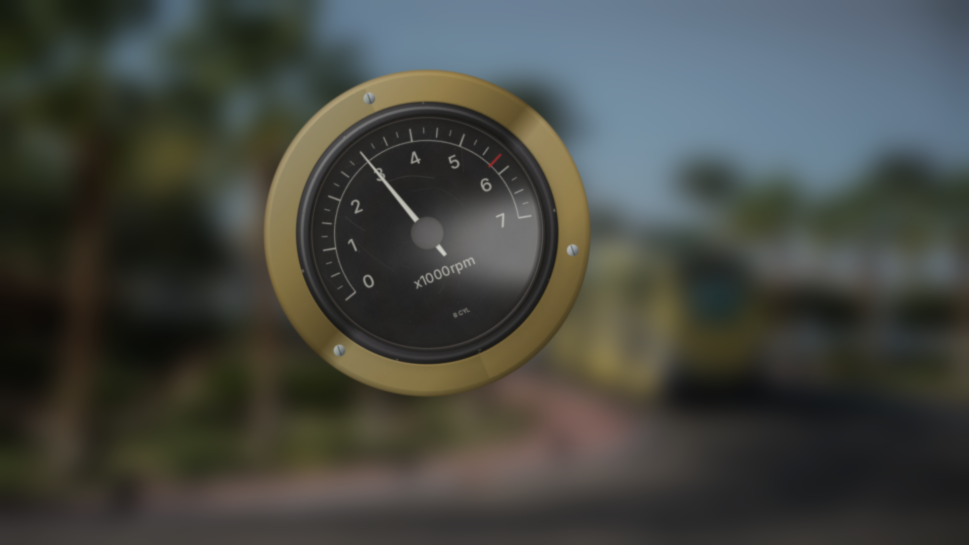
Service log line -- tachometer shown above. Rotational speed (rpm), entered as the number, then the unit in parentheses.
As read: 3000 (rpm)
